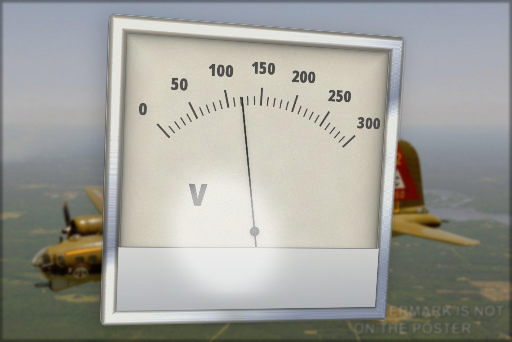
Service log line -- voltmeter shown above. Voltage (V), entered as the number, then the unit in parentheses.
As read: 120 (V)
